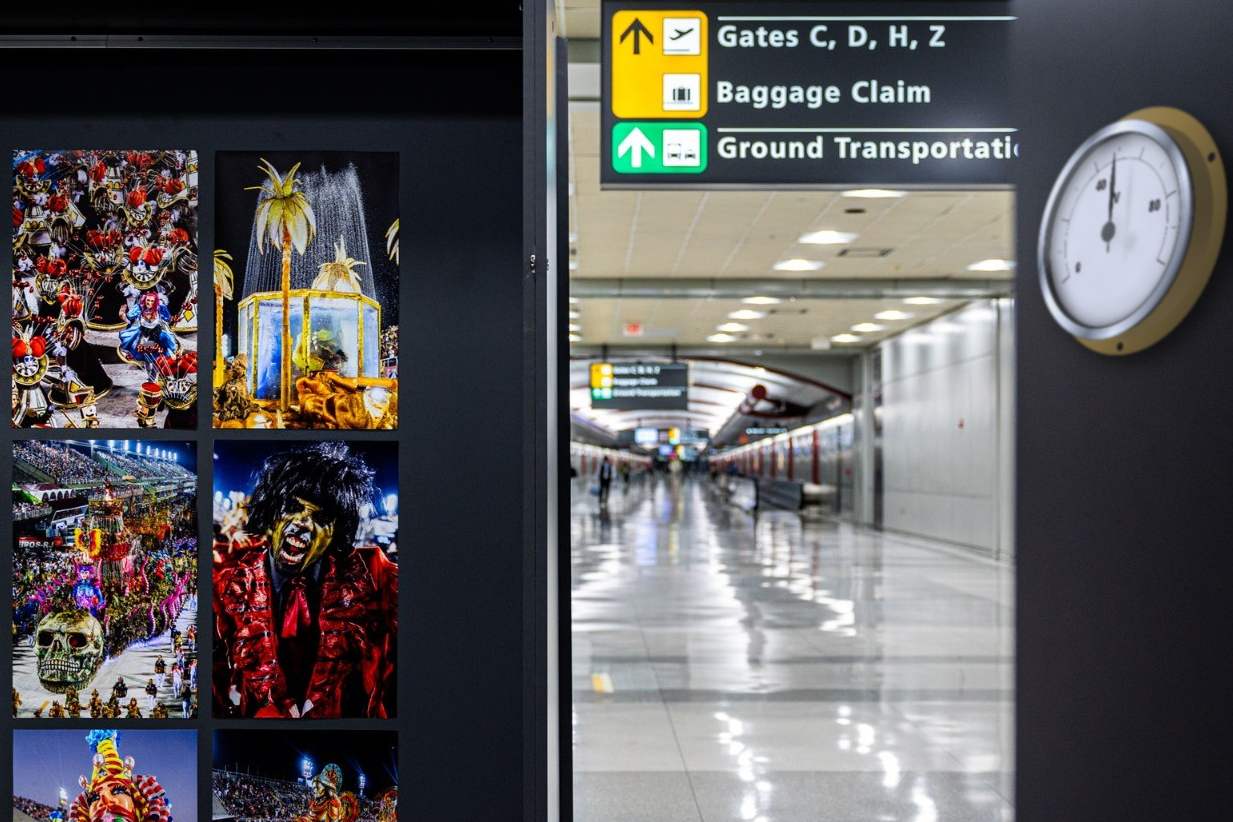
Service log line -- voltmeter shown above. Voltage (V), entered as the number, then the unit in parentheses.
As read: 50 (V)
